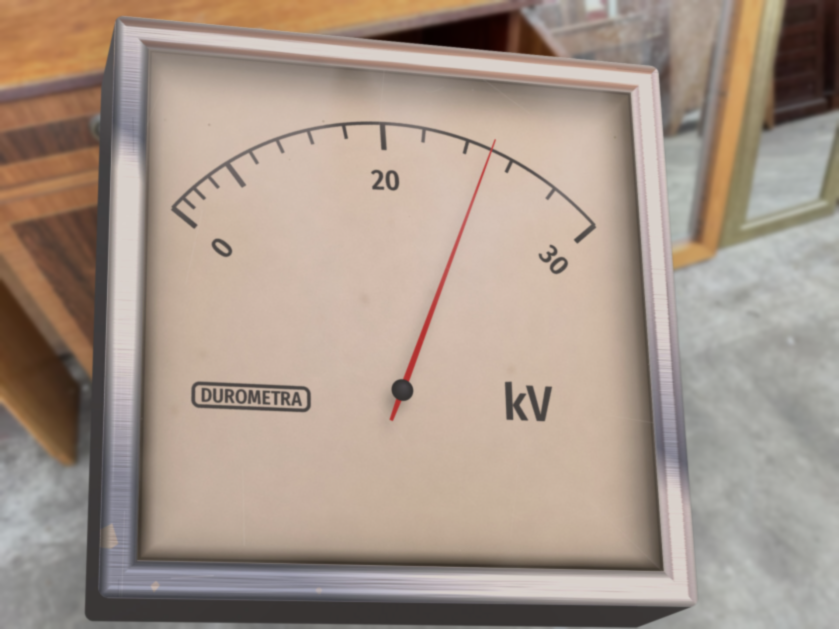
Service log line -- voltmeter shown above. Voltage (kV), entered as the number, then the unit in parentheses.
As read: 25 (kV)
